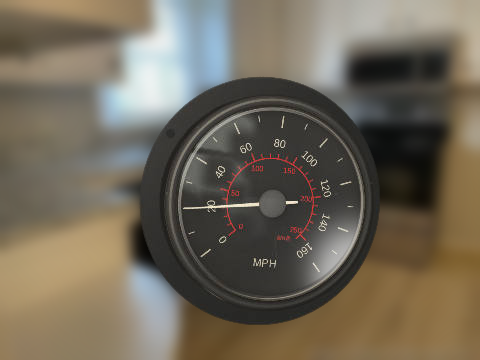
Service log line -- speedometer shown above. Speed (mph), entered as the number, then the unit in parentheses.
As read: 20 (mph)
